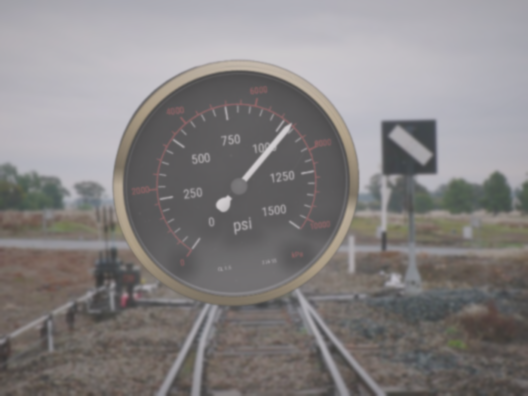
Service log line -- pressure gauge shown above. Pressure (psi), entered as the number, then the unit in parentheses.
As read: 1025 (psi)
